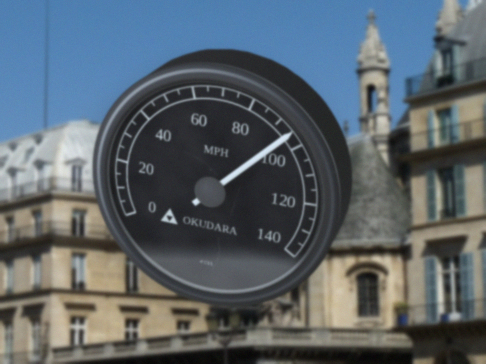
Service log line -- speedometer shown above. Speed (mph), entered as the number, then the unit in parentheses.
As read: 95 (mph)
